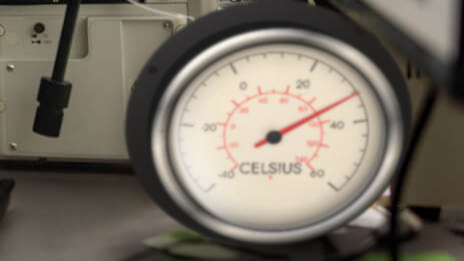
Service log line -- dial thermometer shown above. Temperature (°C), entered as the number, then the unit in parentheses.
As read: 32 (°C)
